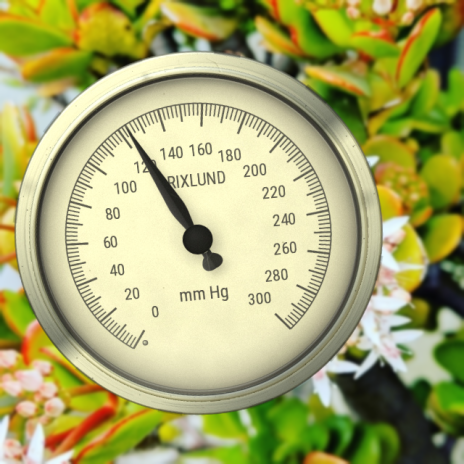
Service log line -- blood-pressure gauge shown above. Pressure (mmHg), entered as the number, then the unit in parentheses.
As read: 124 (mmHg)
